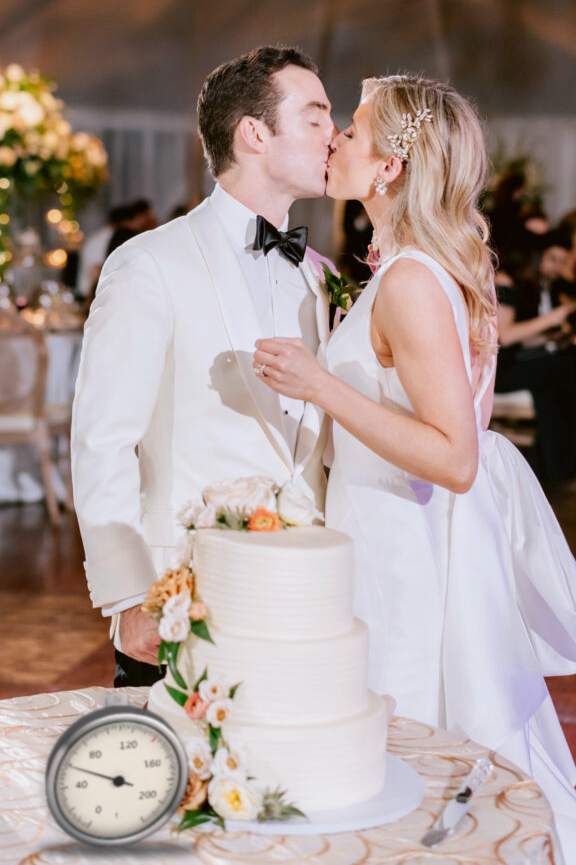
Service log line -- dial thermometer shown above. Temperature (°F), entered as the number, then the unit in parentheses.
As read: 60 (°F)
